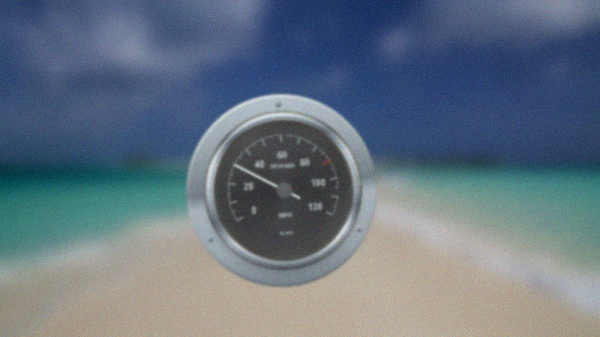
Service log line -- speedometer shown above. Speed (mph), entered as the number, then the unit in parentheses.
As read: 30 (mph)
